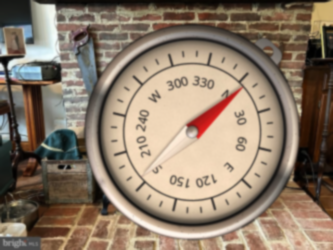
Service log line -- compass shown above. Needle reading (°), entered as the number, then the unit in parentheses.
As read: 5 (°)
